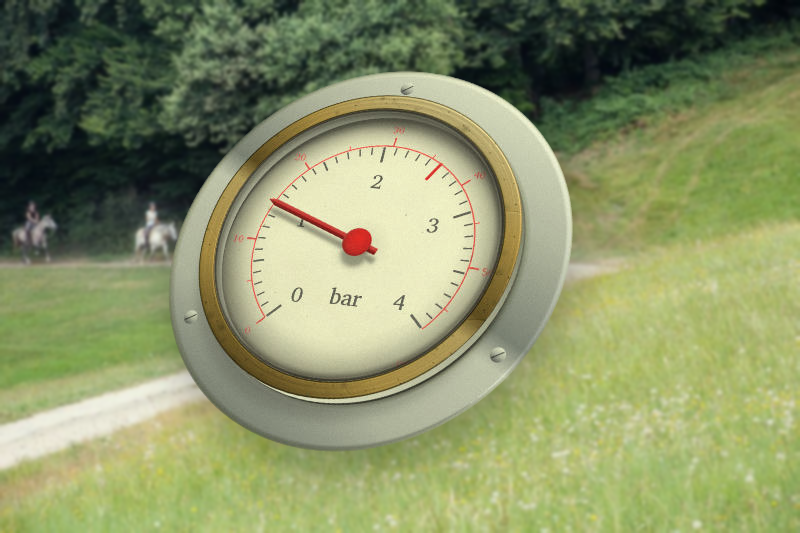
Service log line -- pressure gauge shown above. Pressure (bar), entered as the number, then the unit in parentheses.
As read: 1 (bar)
